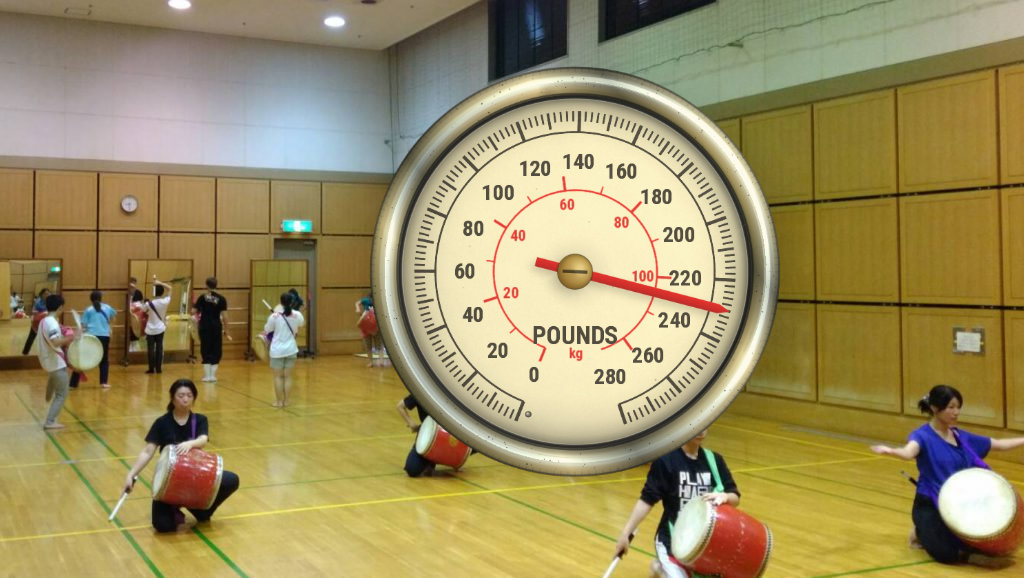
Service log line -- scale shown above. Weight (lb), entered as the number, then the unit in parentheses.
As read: 230 (lb)
